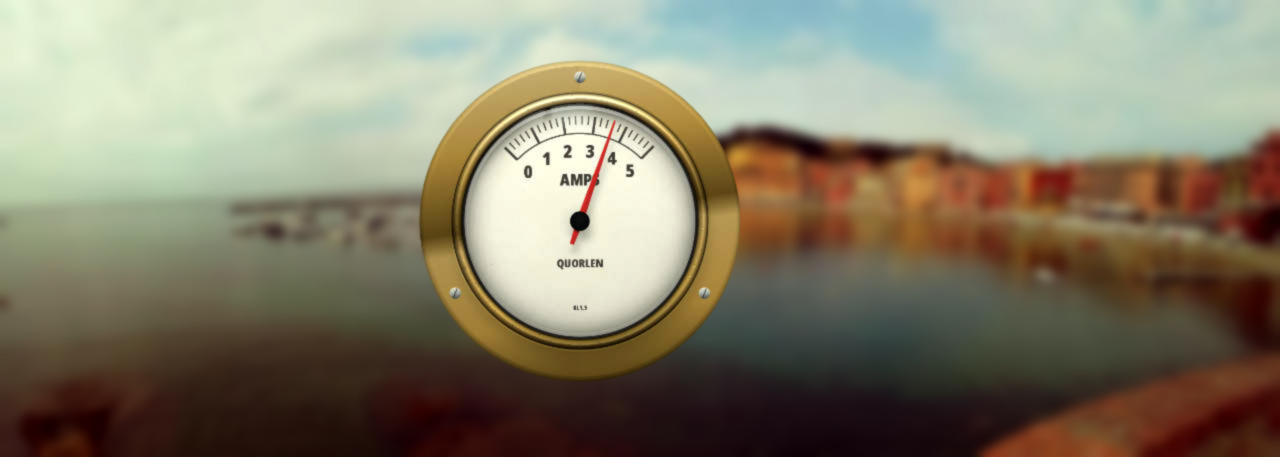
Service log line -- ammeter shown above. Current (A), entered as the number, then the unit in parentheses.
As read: 3.6 (A)
